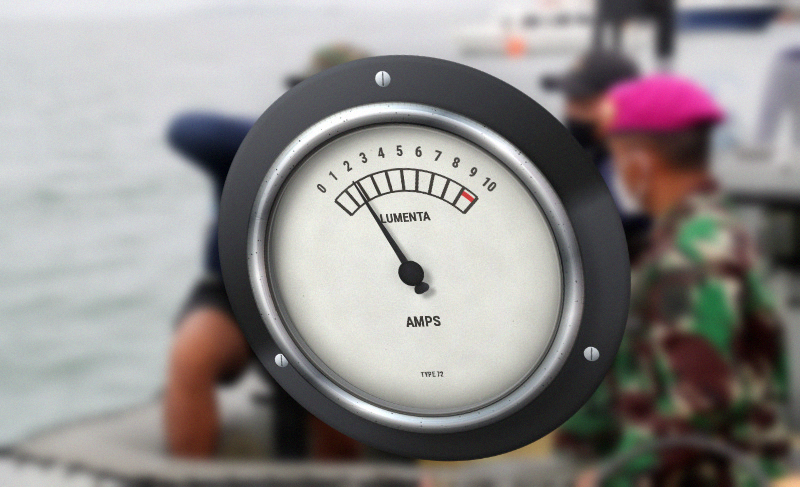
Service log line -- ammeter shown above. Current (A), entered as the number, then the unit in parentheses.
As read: 2 (A)
